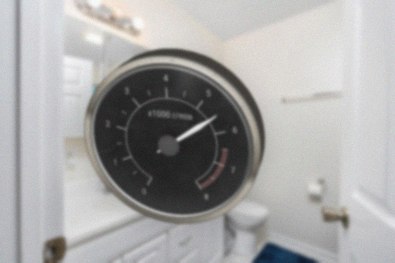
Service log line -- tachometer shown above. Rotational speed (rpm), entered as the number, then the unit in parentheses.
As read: 5500 (rpm)
